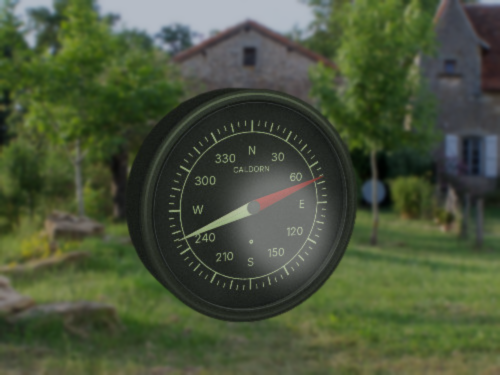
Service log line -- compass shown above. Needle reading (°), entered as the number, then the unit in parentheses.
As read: 70 (°)
